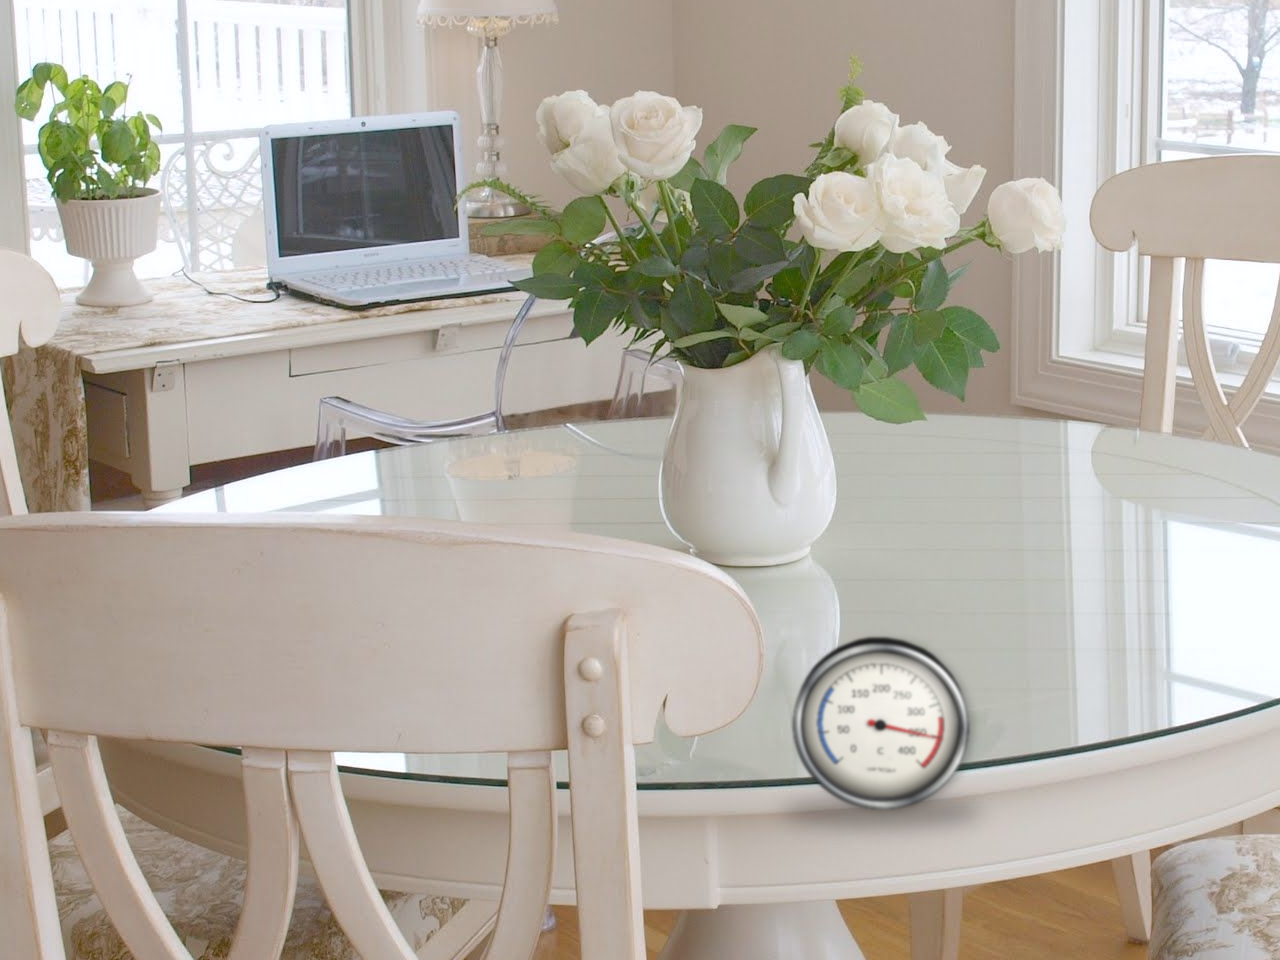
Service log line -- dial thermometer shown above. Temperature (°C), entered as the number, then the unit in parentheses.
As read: 350 (°C)
